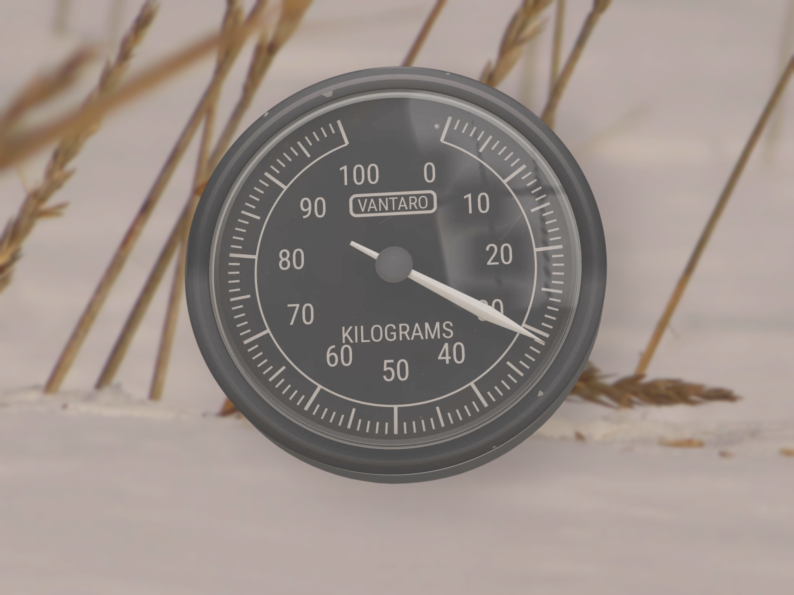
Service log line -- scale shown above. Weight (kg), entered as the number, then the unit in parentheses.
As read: 31 (kg)
